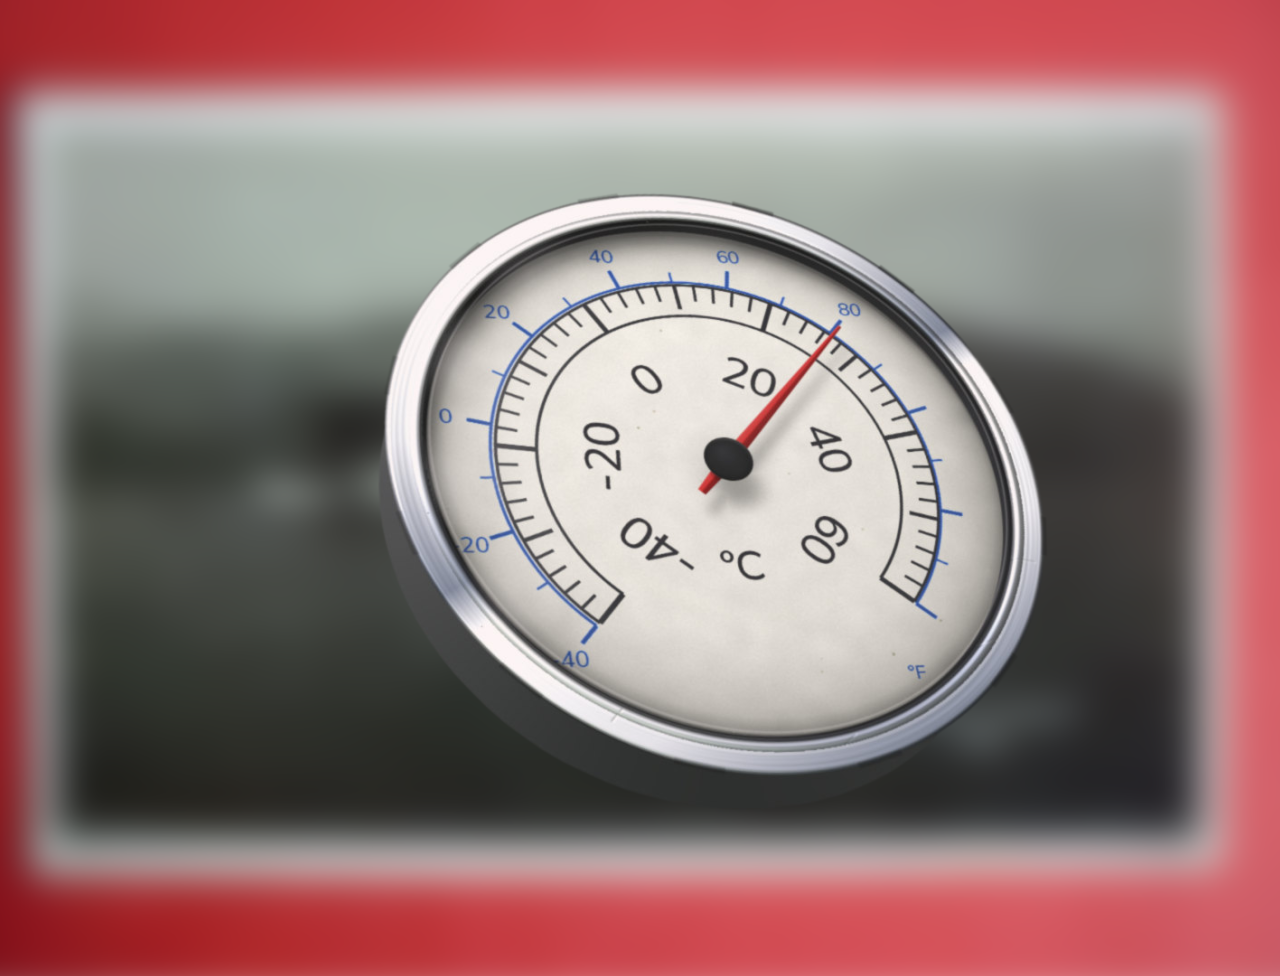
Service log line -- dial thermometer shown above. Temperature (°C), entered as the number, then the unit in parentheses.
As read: 27 (°C)
